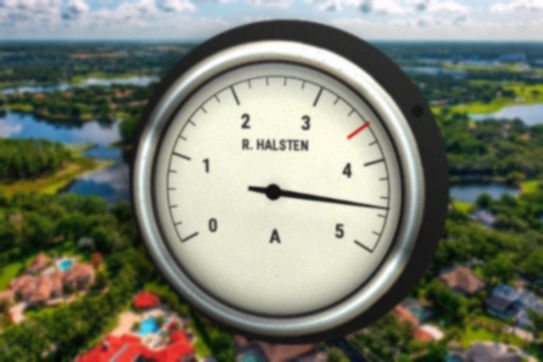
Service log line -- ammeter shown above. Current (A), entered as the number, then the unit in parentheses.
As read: 4.5 (A)
